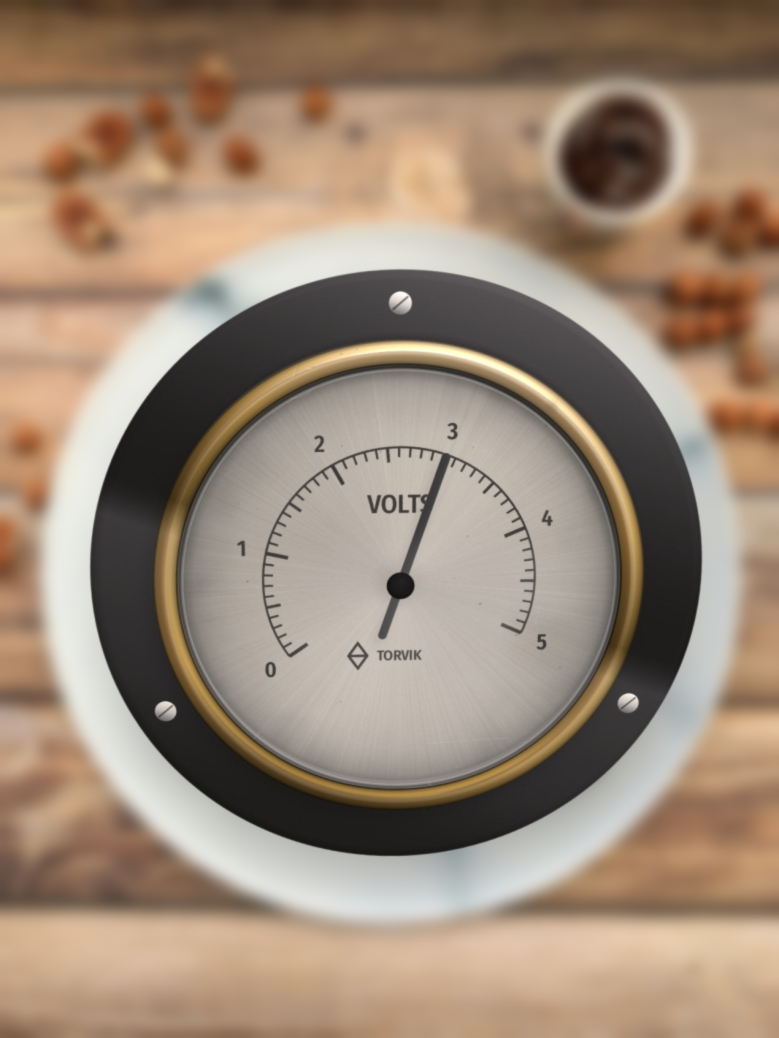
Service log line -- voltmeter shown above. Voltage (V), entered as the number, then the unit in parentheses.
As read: 3 (V)
